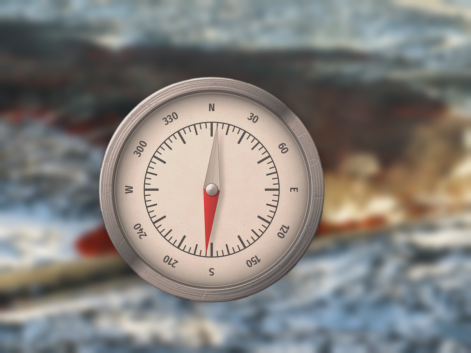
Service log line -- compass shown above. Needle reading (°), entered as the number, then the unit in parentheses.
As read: 185 (°)
